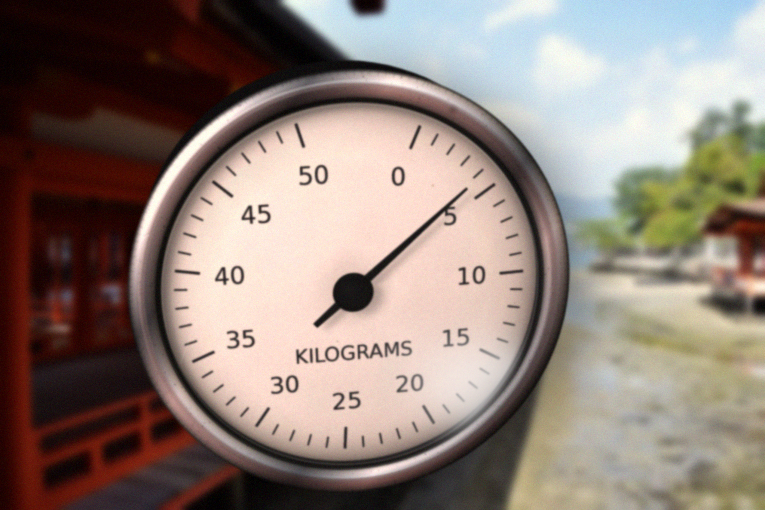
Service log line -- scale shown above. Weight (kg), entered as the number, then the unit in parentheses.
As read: 4 (kg)
